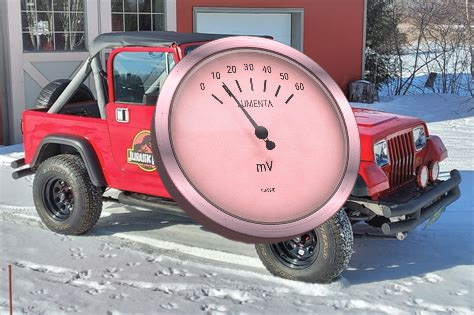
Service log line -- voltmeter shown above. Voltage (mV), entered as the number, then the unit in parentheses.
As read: 10 (mV)
